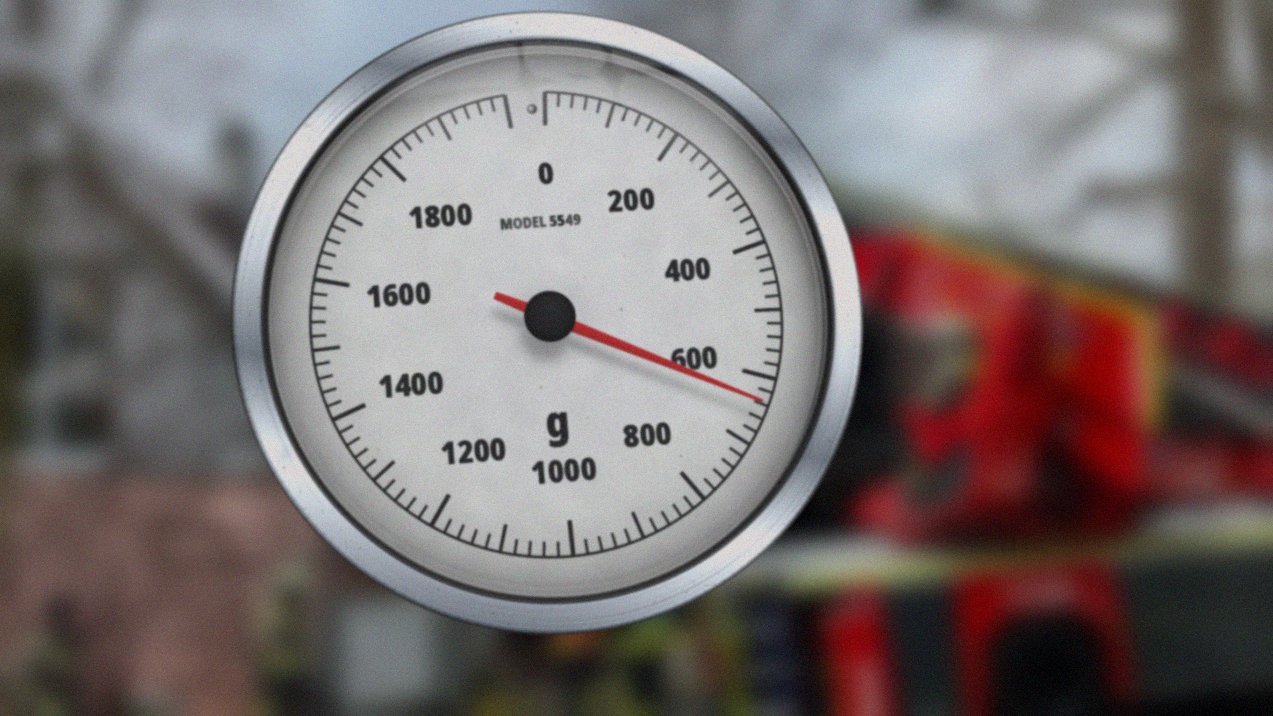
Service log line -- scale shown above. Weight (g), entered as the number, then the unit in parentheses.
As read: 640 (g)
